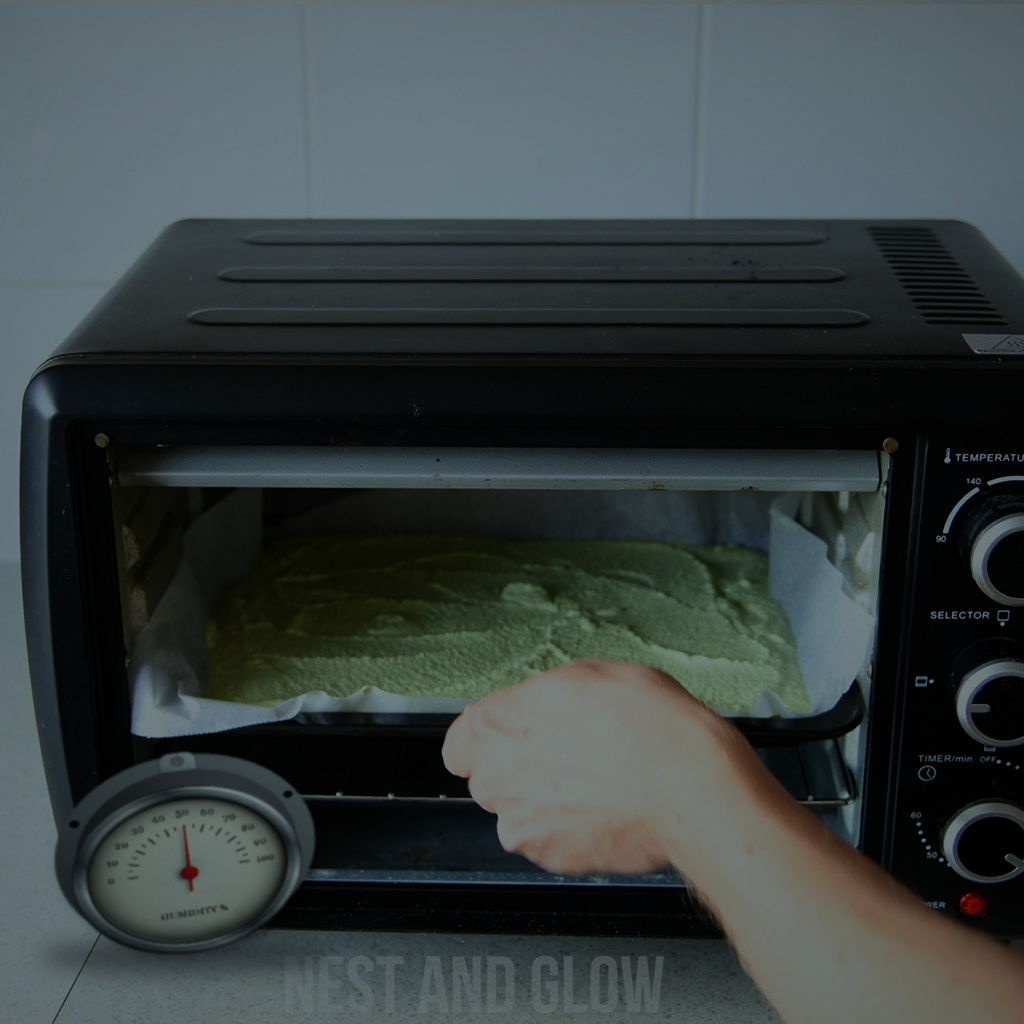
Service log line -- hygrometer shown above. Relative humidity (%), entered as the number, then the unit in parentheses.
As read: 50 (%)
